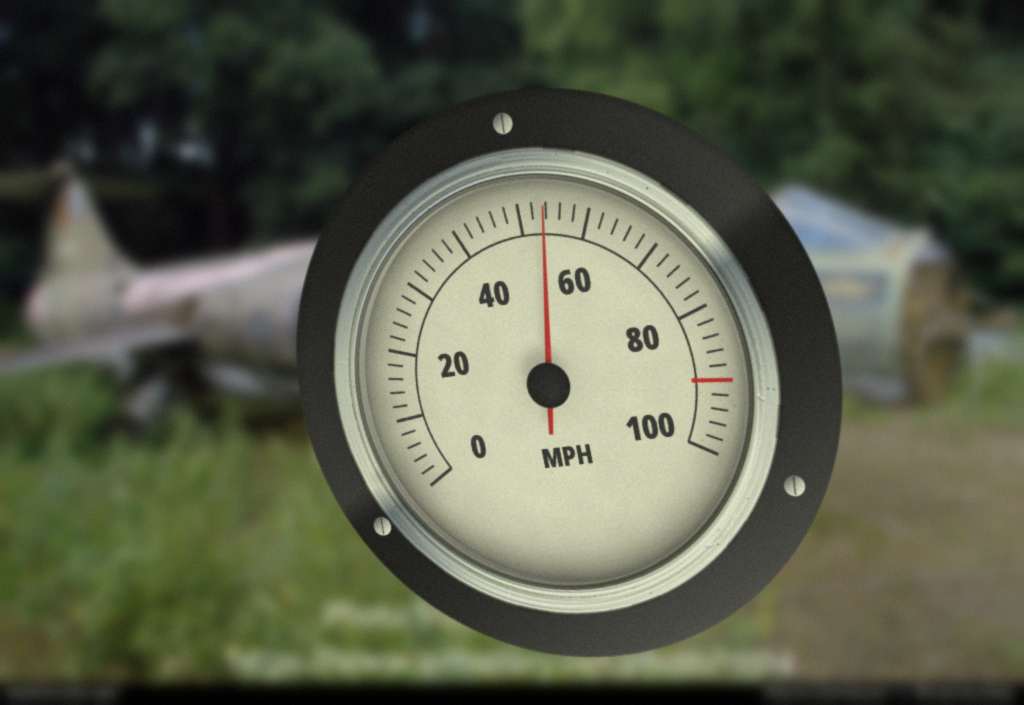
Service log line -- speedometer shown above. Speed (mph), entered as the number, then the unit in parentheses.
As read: 54 (mph)
